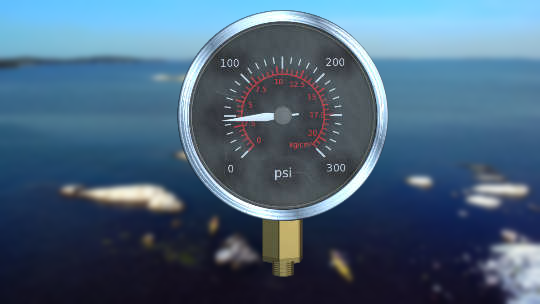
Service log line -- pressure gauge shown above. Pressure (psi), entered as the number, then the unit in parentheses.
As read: 45 (psi)
